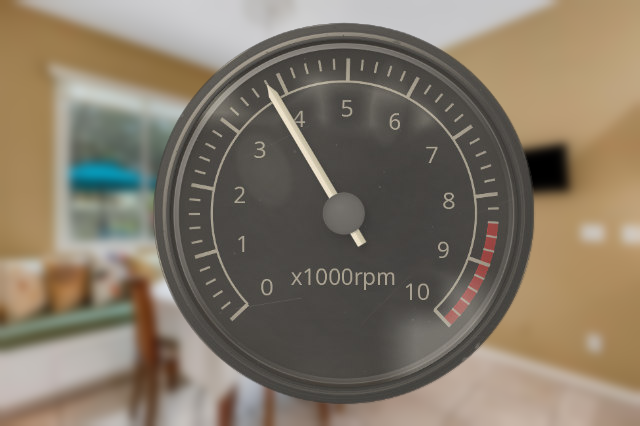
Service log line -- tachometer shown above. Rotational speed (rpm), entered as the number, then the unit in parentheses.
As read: 3800 (rpm)
